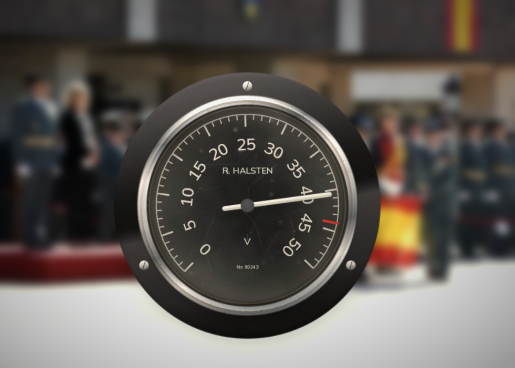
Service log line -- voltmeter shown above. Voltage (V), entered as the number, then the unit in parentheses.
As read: 40.5 (V)
